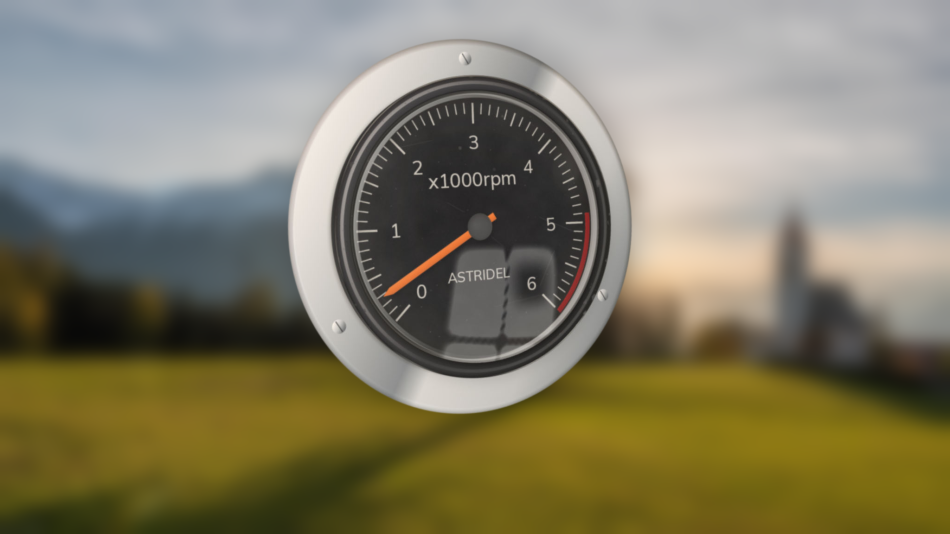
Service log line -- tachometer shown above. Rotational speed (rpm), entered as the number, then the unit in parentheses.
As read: 300 (rpm)
